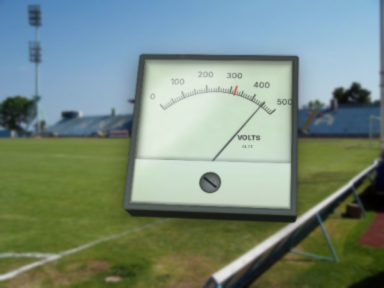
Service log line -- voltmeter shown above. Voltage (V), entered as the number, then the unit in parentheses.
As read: 450 (V)
